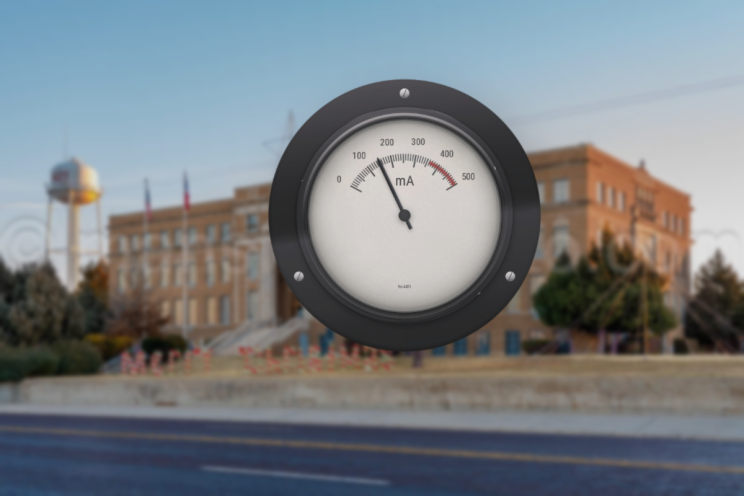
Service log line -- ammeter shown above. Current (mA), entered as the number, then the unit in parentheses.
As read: 150 (mA)
